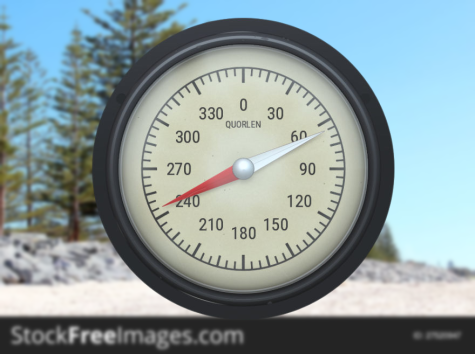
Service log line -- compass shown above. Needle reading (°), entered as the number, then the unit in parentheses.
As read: 245 (°)
